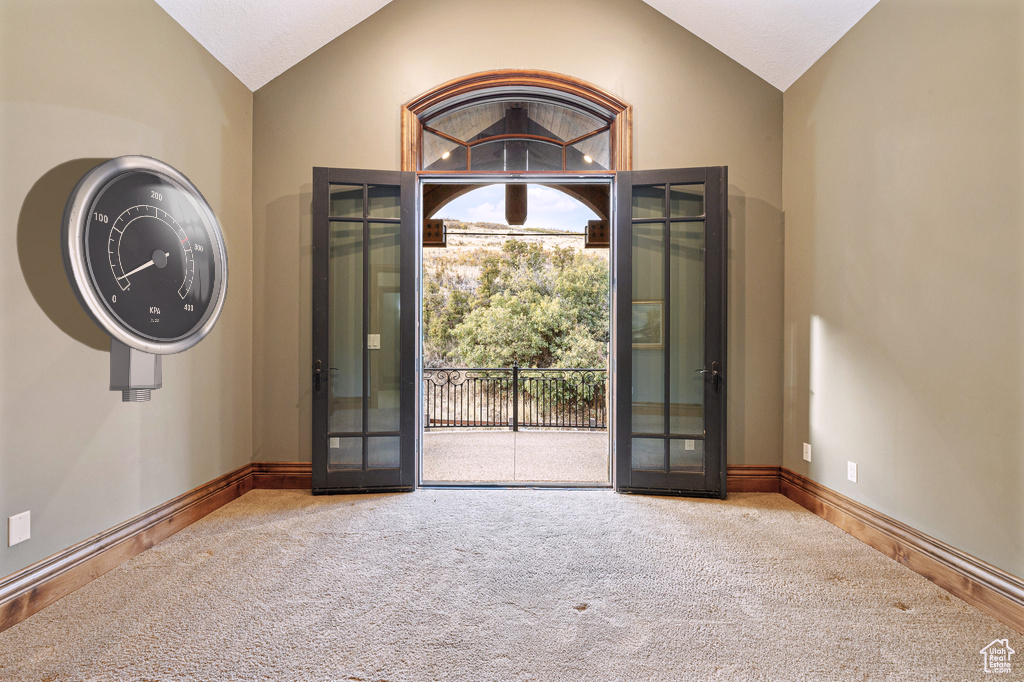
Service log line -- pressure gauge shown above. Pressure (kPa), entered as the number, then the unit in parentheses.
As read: 20 (kPa)
